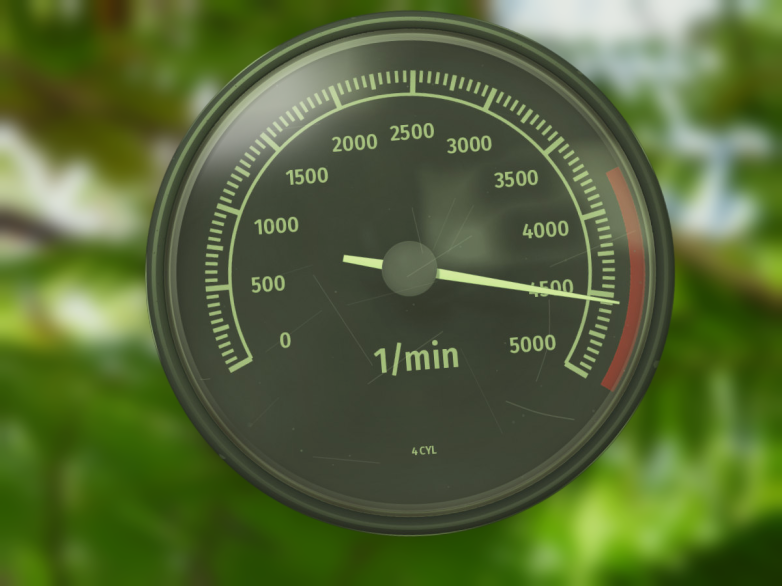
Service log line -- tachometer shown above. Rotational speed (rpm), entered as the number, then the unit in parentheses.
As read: 4550 (rpm)
